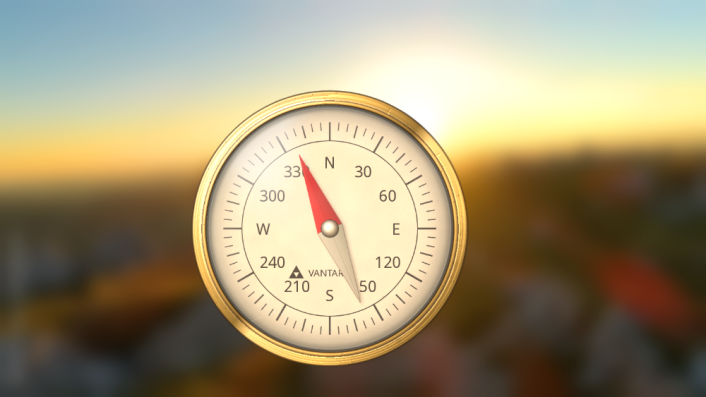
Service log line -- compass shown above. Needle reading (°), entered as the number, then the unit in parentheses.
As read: 337.5 (°)
